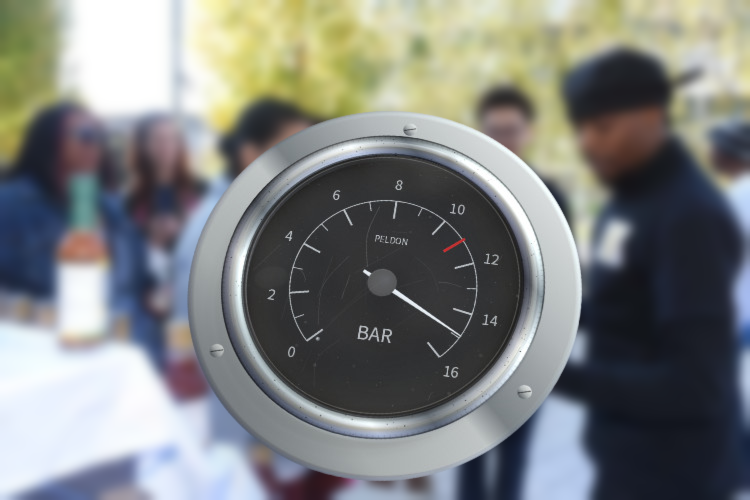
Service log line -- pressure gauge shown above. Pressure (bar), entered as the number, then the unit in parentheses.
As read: 15 (bar)
